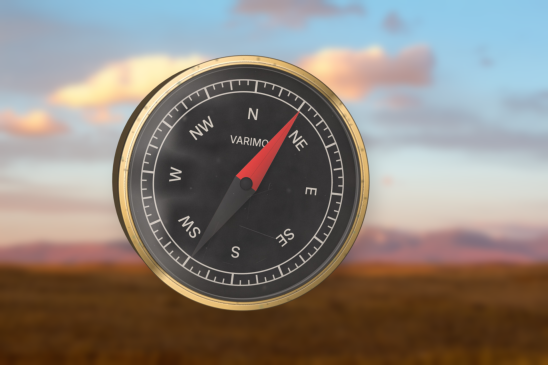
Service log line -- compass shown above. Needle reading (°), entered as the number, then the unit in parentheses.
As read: 30 (°)
